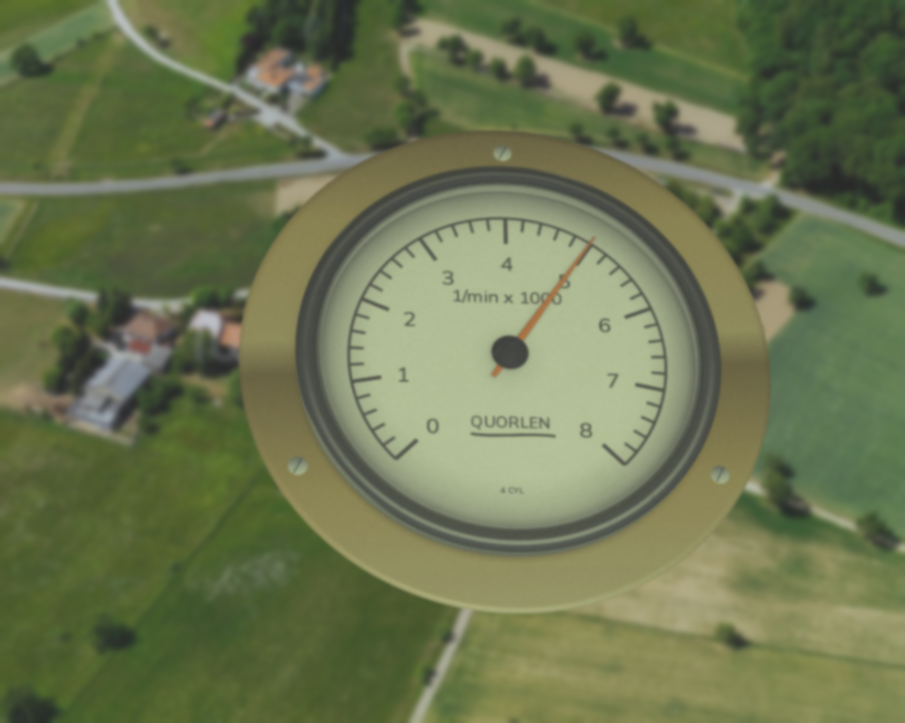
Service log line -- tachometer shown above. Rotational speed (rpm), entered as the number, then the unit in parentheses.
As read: 5000 (rpm)
